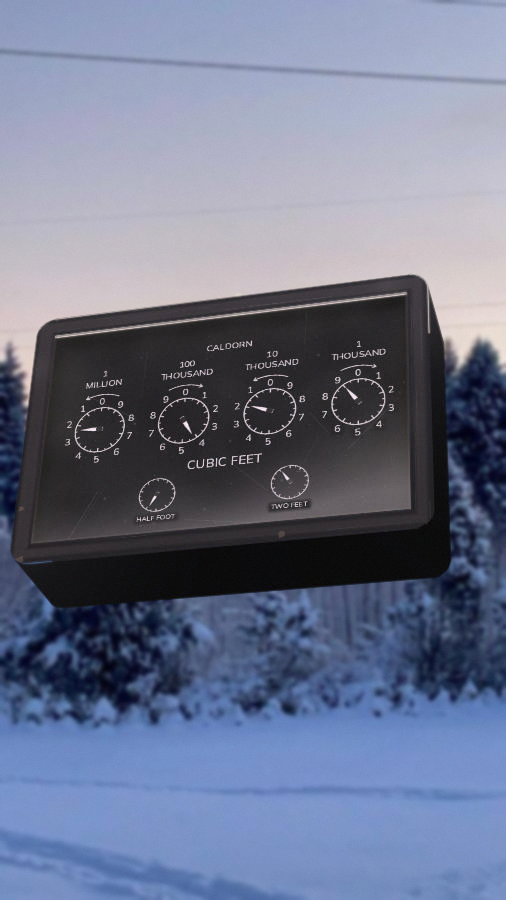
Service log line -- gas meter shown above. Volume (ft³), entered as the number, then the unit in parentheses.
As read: 241900 (ft³)
